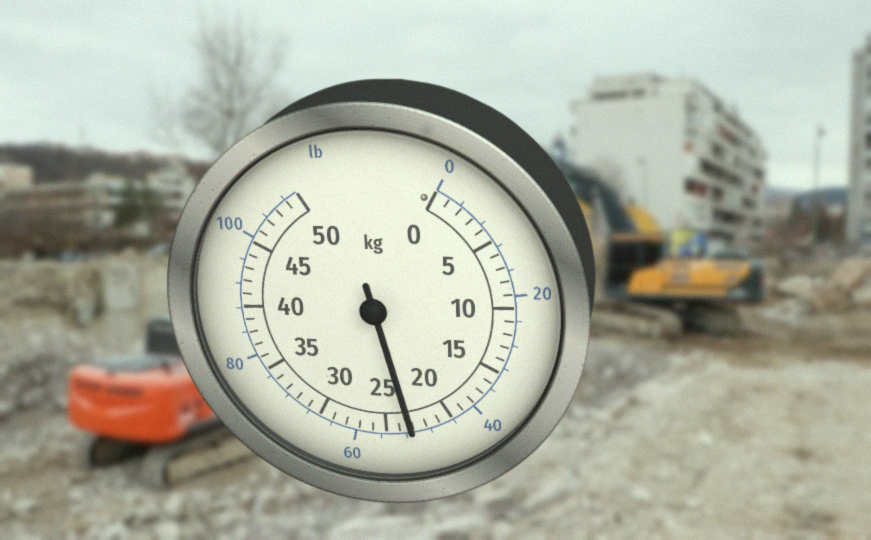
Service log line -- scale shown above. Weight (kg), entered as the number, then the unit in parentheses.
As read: 23 (kg)
